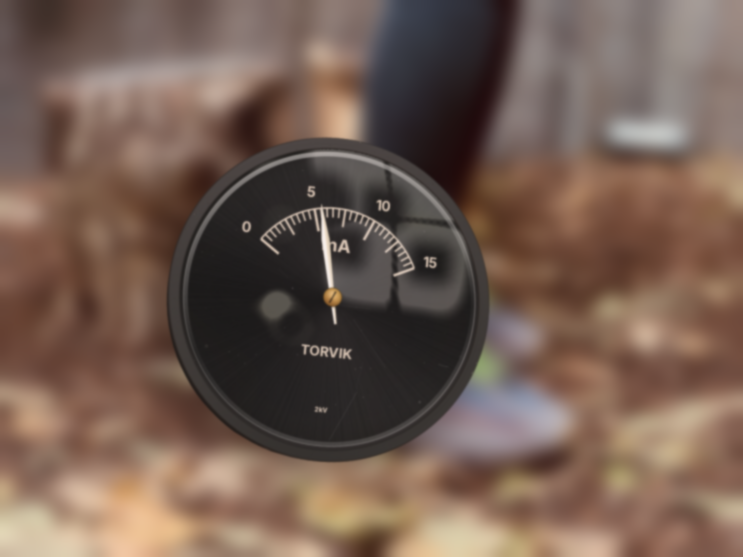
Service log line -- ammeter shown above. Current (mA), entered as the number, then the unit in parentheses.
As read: 5.5 (mA)
